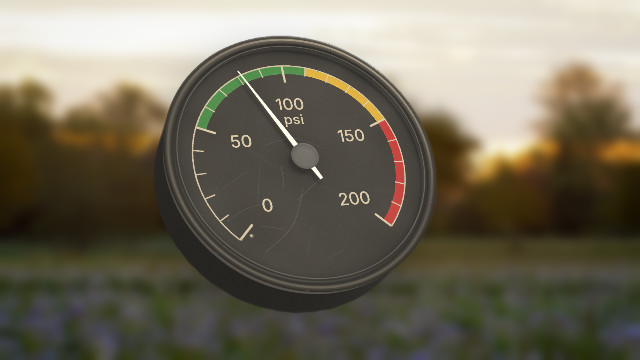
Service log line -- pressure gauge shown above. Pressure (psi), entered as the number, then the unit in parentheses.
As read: 80 (psi)
